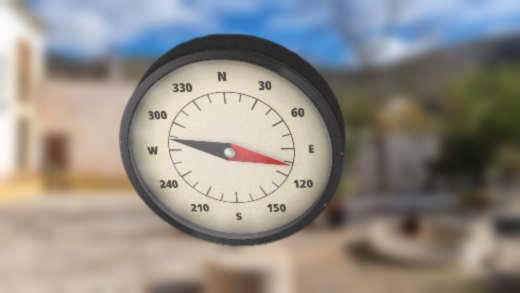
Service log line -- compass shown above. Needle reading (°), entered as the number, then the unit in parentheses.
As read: 105 (°)
